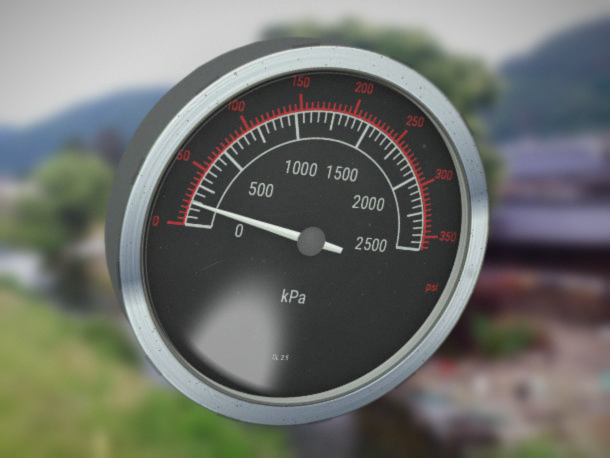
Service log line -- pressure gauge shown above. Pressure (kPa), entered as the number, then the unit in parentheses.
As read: 150 (kPa)
